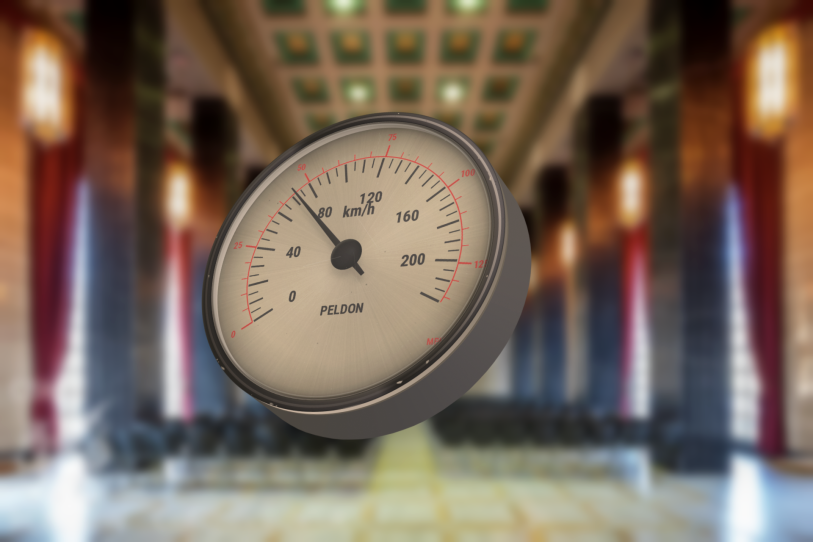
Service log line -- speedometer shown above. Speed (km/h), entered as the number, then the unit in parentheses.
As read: 72.5 (km/h)
